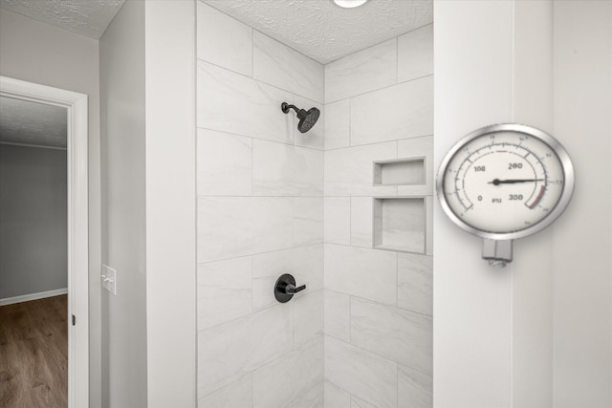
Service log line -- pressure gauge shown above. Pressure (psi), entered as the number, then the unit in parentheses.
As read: 250 (psi)
